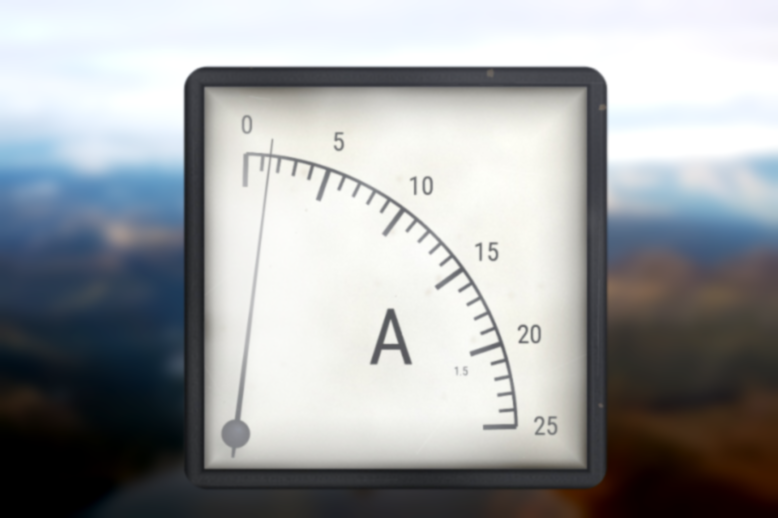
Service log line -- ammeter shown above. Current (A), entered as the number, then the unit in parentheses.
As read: 1.5 (A)
